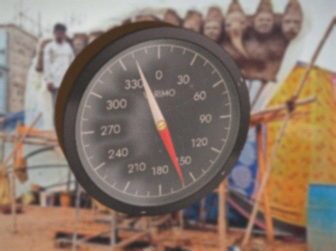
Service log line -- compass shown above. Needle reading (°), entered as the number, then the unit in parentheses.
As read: 160 (°)
